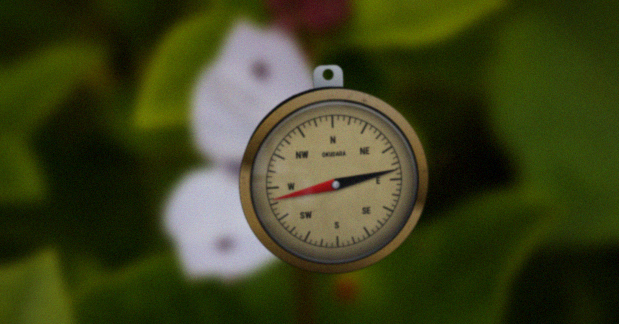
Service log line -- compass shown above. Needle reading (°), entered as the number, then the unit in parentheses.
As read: 260 (°)
